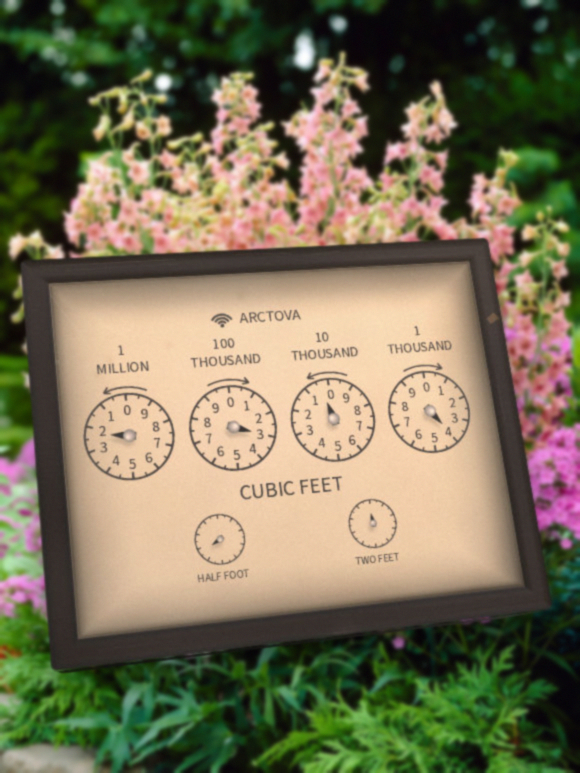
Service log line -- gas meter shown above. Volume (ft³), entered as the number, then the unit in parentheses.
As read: 230400 (ft³)
